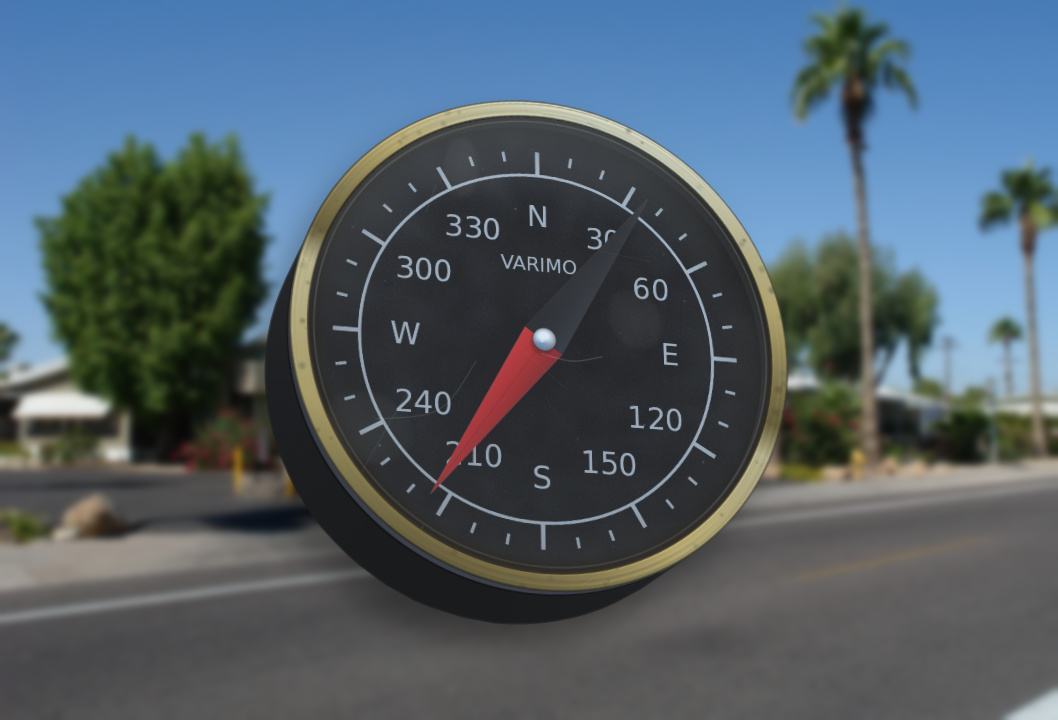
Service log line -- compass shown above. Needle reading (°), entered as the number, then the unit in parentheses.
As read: 215 (°)
